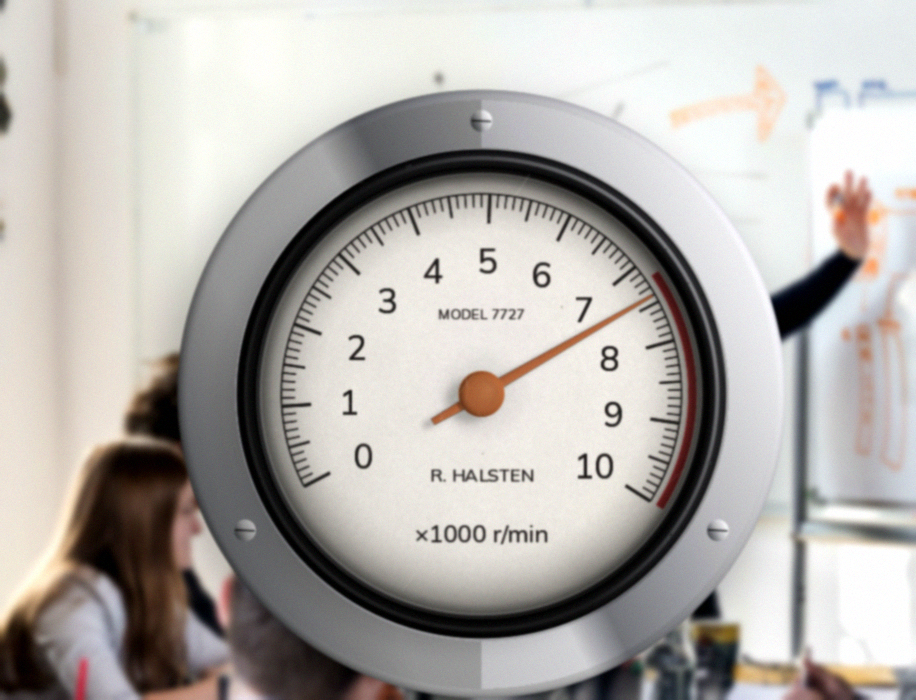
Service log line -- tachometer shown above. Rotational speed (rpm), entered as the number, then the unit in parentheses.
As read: 7400 (rpm)
